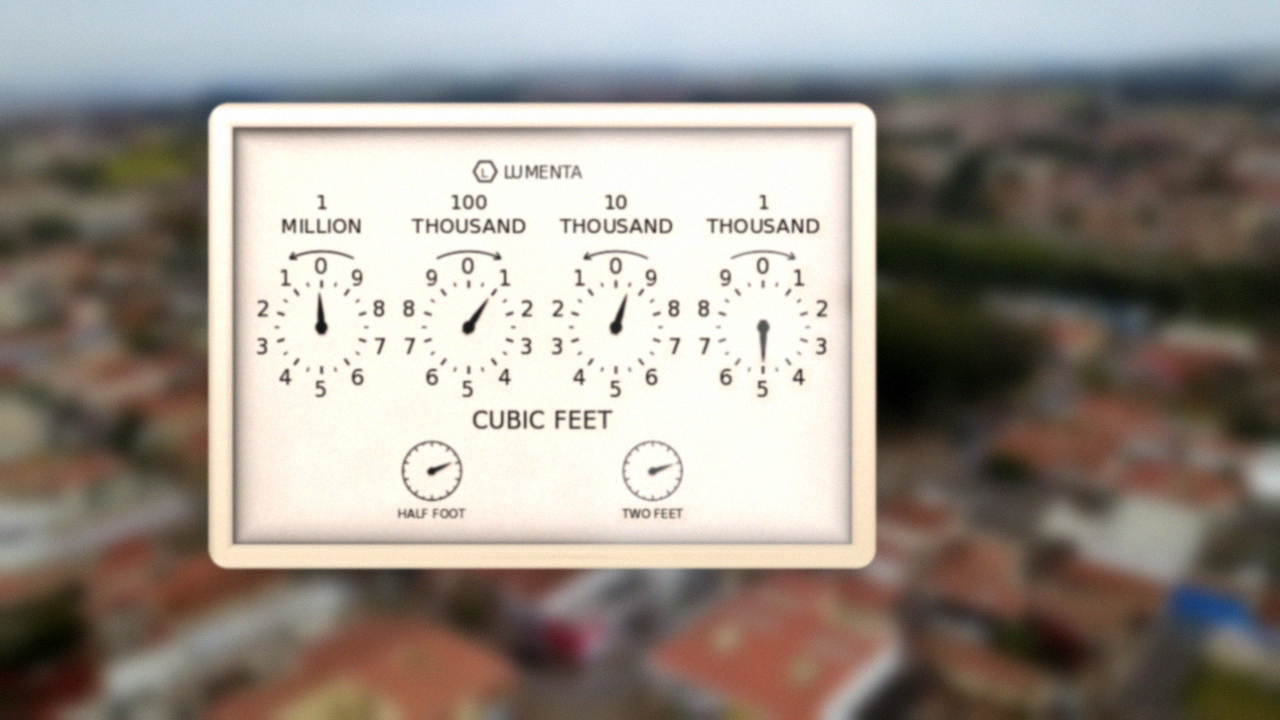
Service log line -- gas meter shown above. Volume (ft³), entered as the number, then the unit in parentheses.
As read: 9500 (ft³)
